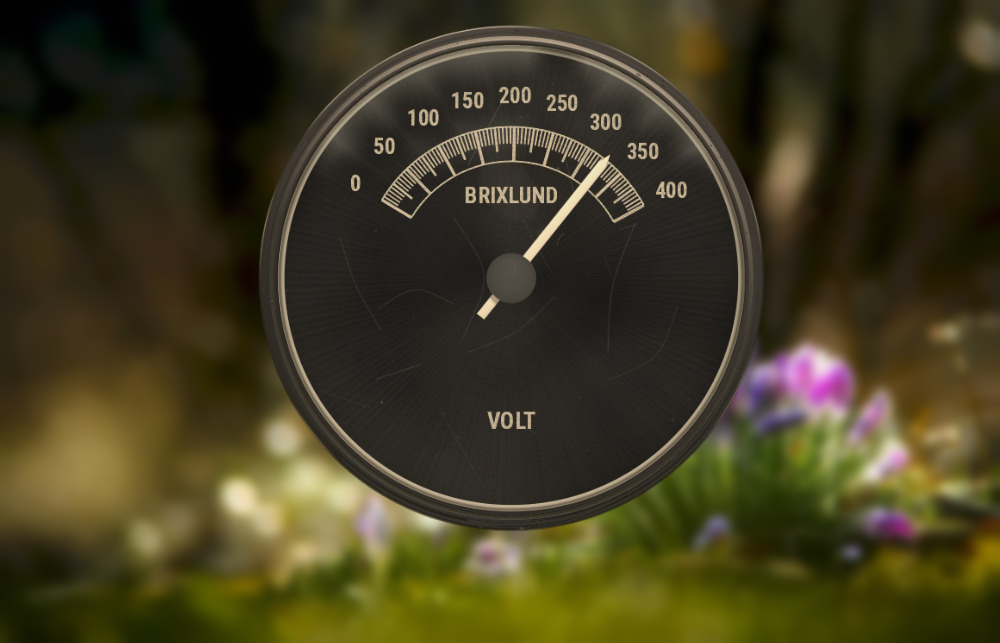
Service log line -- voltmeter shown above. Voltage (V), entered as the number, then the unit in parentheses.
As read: 325 (V)
